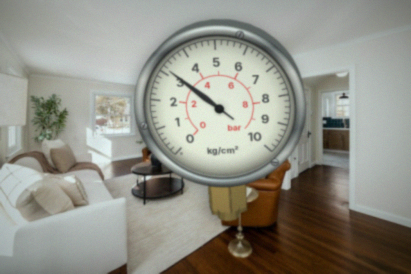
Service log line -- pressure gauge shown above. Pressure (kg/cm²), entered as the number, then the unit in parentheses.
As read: 3.2 (kg/cm²)
